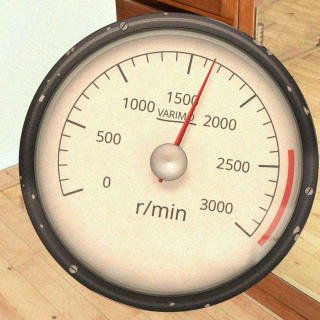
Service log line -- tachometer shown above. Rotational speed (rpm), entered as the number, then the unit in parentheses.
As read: 1650 (rpm)
